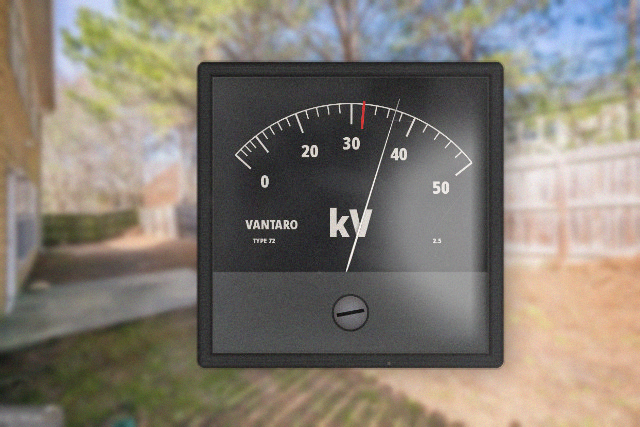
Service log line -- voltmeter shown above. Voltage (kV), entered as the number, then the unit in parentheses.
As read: 37 (kV)
